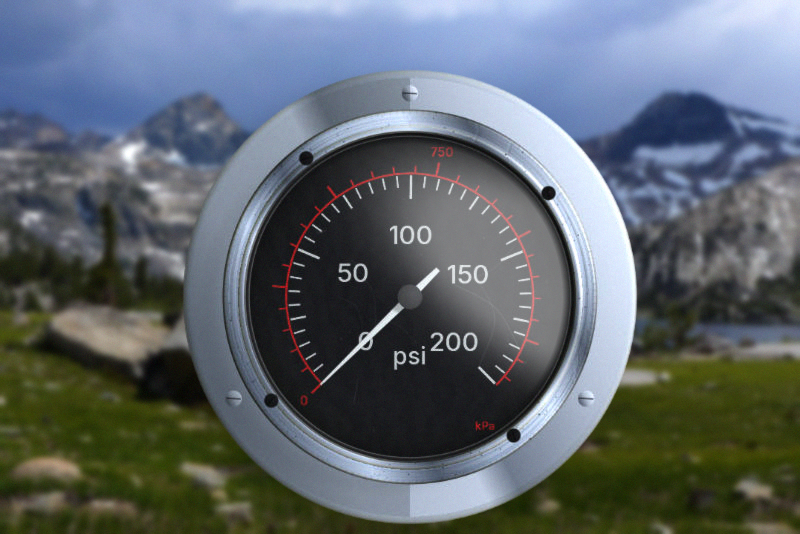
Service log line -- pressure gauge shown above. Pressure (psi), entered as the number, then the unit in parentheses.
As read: 0 (psi)
